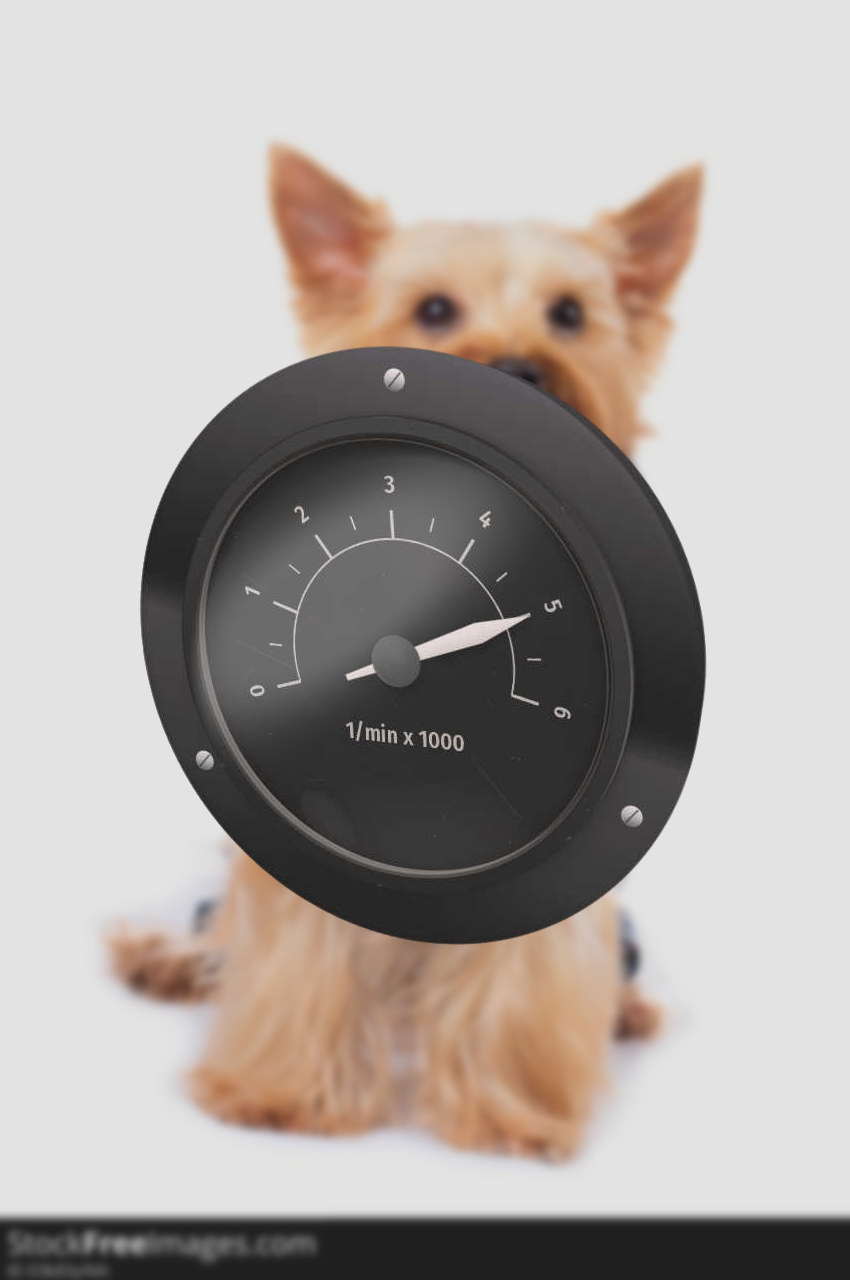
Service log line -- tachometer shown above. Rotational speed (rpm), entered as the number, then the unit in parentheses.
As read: 5000 (rpm)
